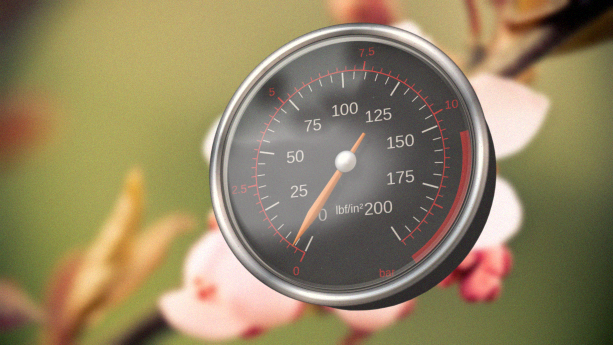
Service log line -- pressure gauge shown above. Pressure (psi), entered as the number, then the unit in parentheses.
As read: 5 (psi)
